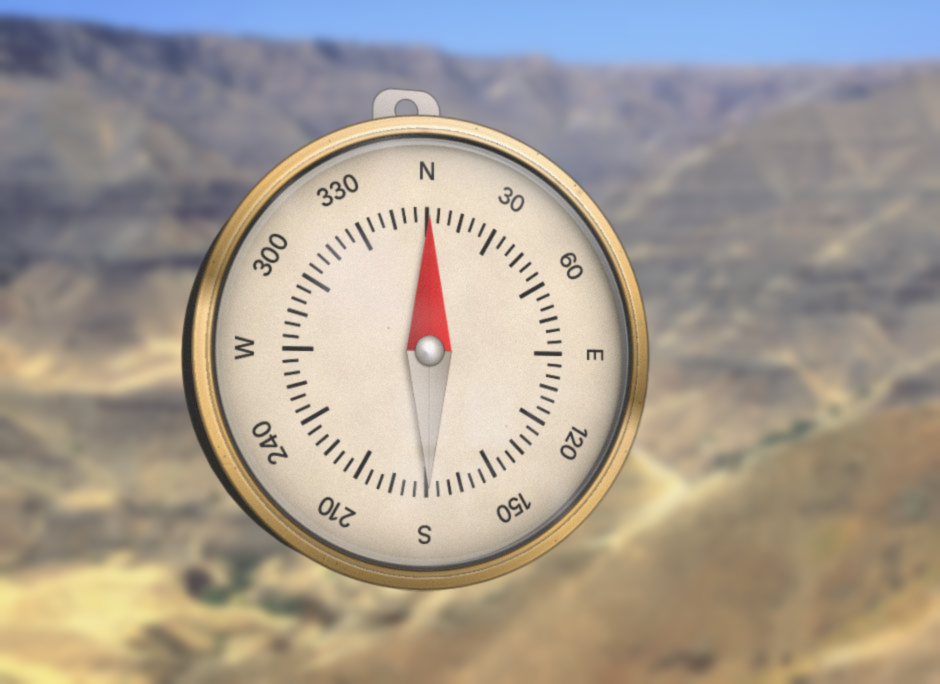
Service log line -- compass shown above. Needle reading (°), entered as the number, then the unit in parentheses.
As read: 0 (°)
